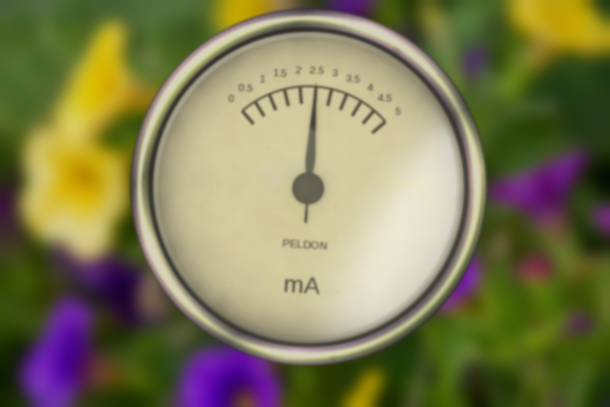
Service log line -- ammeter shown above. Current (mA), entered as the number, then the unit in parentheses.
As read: 2.5 (mA)
